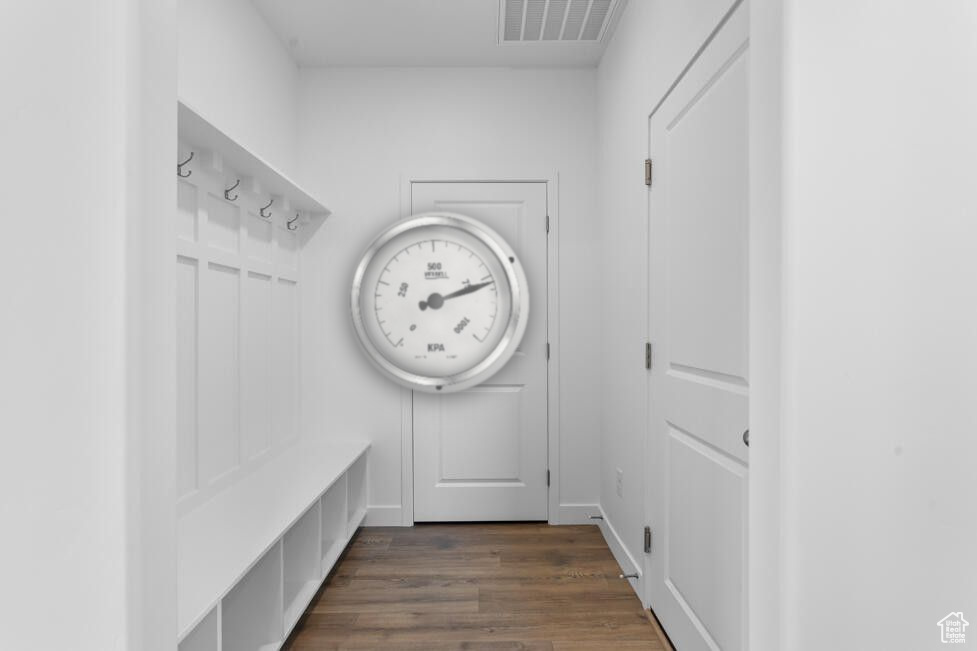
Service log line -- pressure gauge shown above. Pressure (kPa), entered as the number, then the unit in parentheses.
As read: 775 (kPa)
